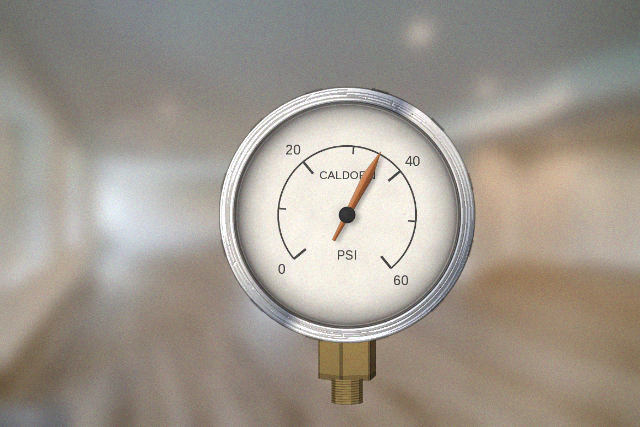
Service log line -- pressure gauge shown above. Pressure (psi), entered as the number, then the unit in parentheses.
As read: 35 (psi)
